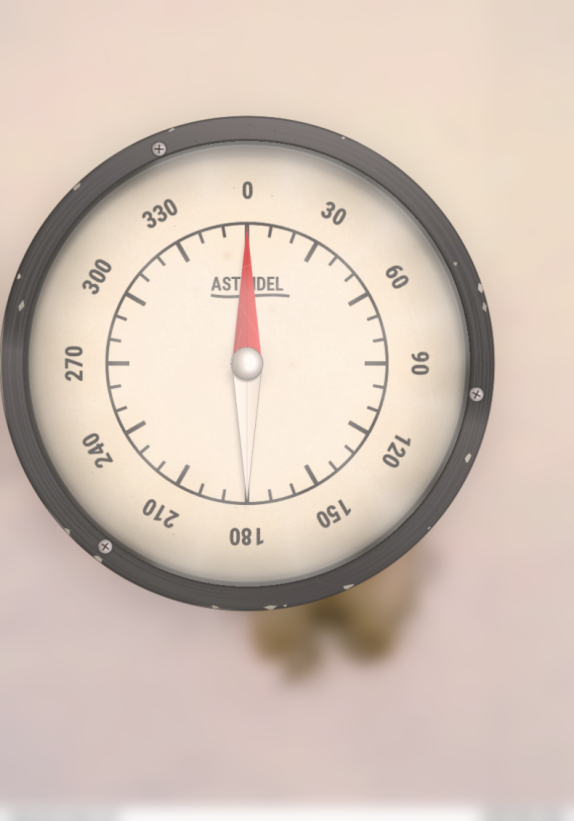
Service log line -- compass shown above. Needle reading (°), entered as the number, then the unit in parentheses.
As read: 0 (°)
